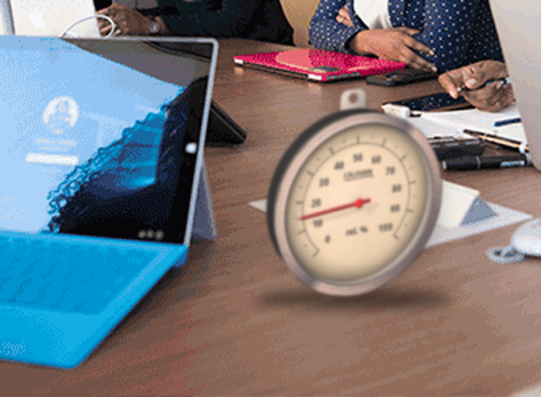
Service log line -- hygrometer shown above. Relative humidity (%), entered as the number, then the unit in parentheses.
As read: 15 (%)
